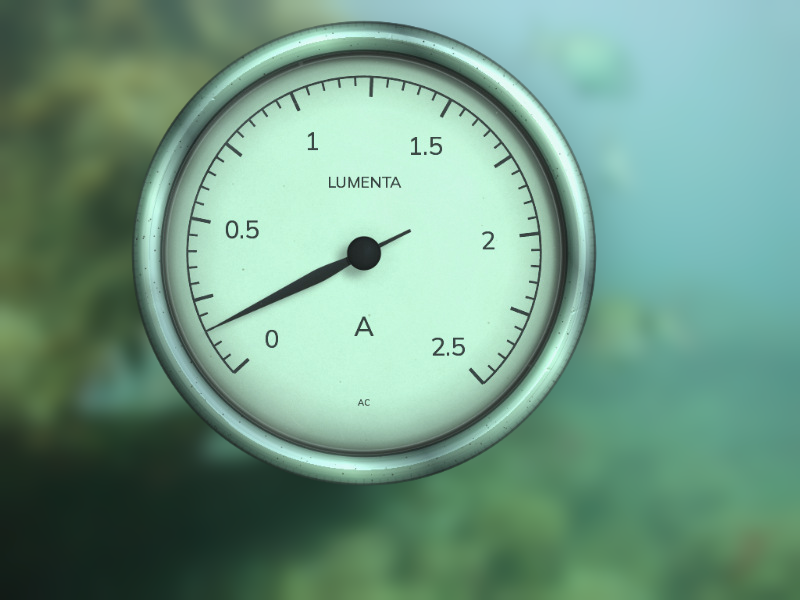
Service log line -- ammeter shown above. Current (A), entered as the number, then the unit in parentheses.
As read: 0.15 (A)
